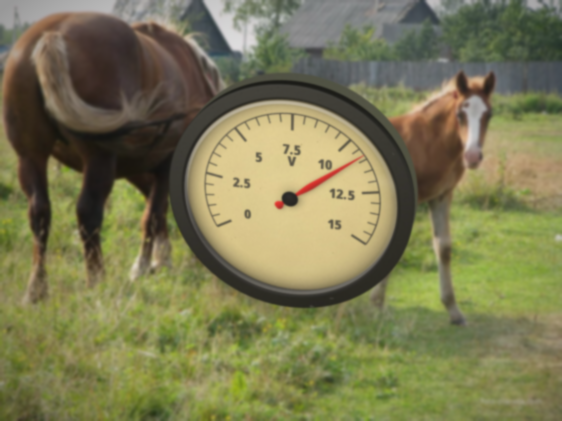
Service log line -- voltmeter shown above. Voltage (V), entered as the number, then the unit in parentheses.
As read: 10.75 (V)
